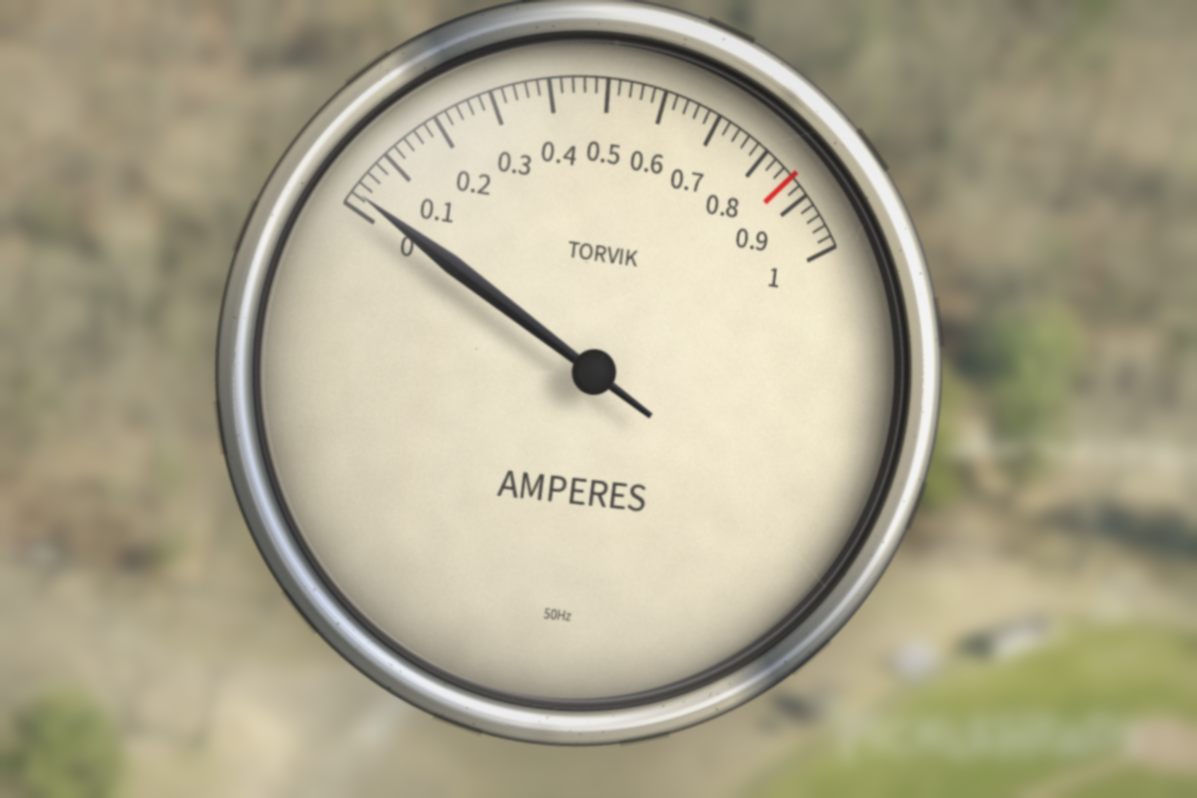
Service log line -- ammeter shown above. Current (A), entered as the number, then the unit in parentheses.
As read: 0.02 (A)
